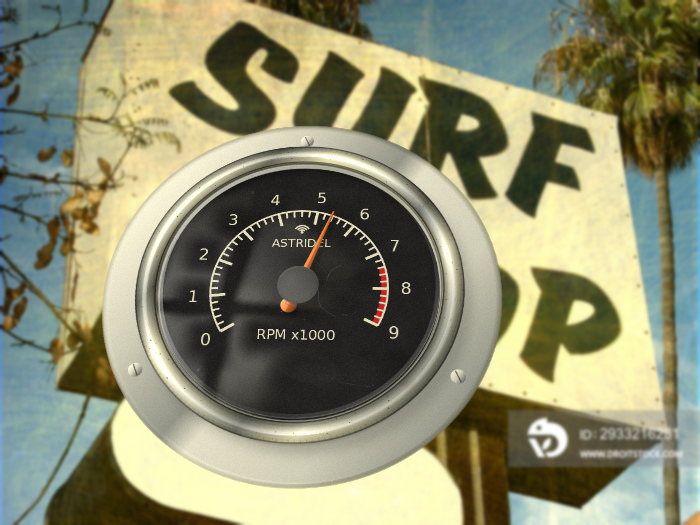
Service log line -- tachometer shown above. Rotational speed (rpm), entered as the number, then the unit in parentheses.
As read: 5400 (rpm)
